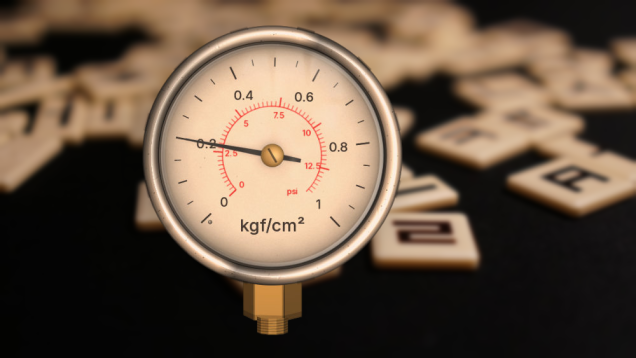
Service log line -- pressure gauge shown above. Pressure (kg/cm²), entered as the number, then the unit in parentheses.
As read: 0.2 (kg/cm²)
